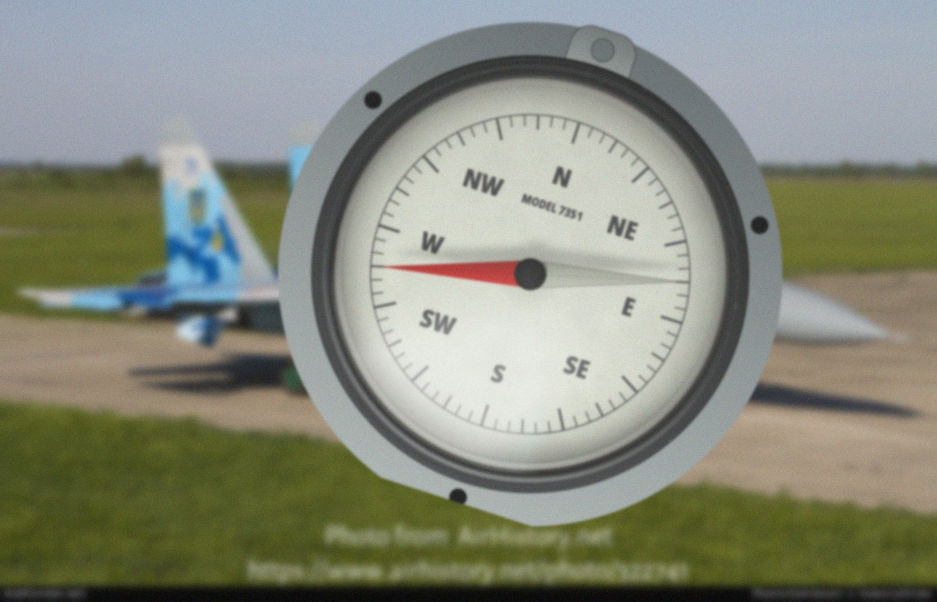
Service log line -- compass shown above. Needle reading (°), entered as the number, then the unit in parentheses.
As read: 255 (°)
